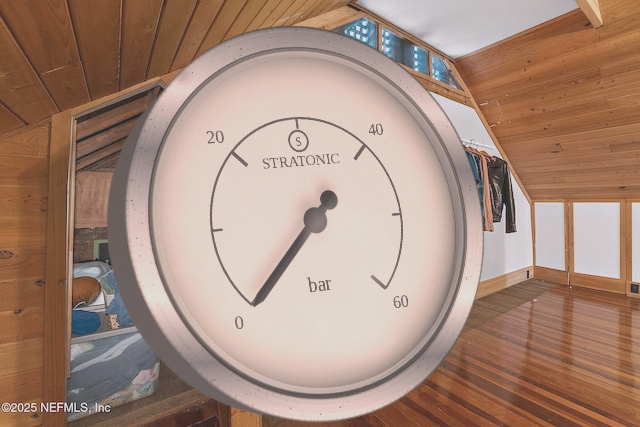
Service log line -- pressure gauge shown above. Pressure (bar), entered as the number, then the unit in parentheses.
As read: 0 (bar)
